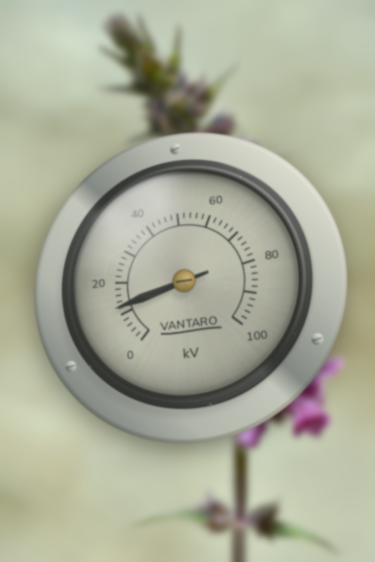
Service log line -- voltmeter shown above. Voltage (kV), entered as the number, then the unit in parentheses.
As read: 12 (kV)
